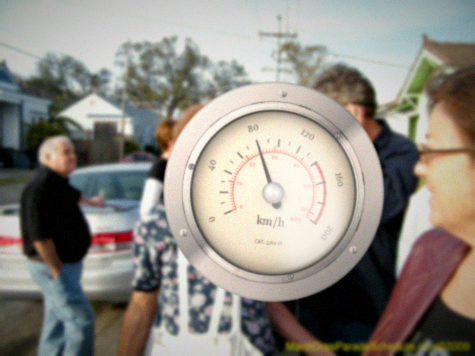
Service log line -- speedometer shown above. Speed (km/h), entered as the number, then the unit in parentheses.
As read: 80 (km/h)
